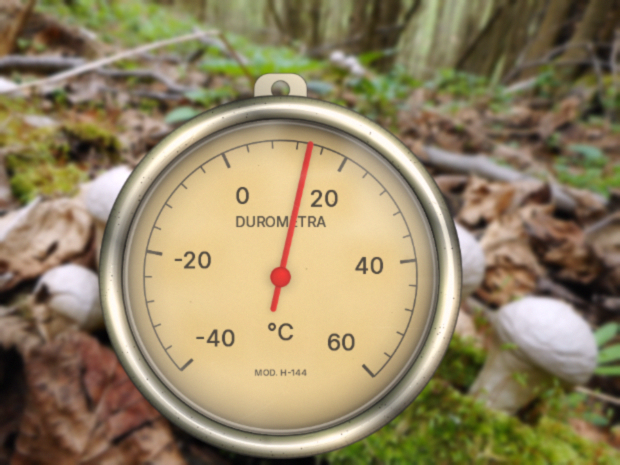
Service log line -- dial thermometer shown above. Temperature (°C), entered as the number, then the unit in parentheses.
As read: 14 (°C)
